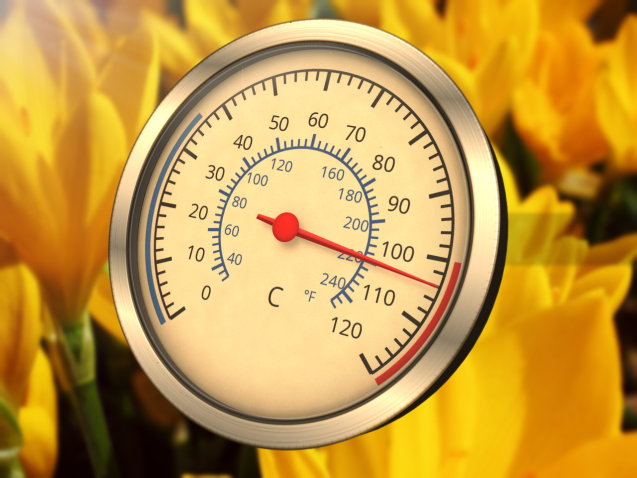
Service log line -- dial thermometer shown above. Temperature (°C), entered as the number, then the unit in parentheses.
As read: 104 (°C)
